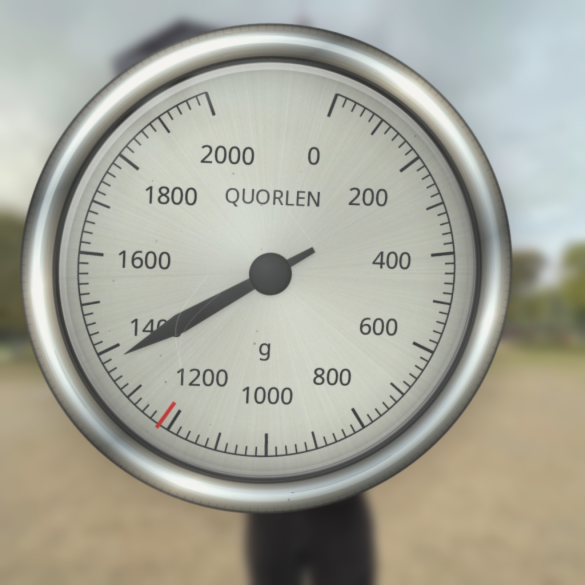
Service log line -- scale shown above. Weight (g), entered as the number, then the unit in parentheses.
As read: 1380 (g)
